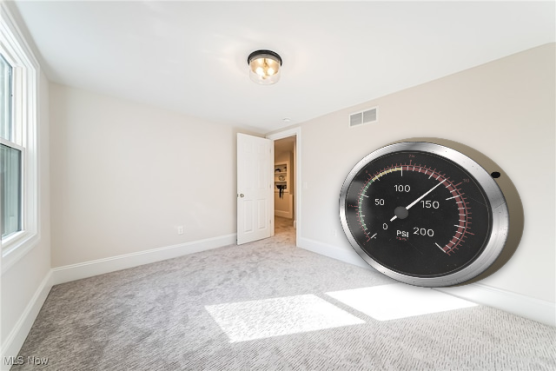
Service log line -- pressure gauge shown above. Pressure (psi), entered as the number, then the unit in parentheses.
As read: 135 (psi)
